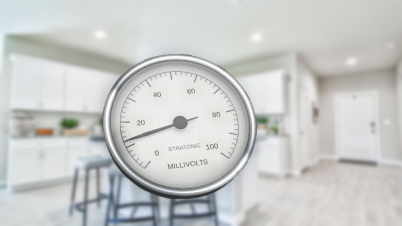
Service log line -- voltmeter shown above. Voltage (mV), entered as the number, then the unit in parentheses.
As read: 12 (mV)
